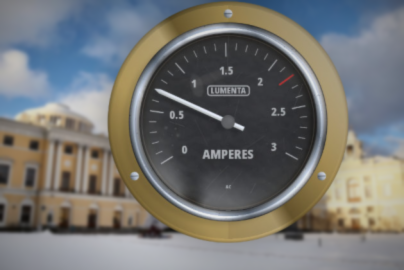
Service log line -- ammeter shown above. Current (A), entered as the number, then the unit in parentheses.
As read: 0.7 (A)
